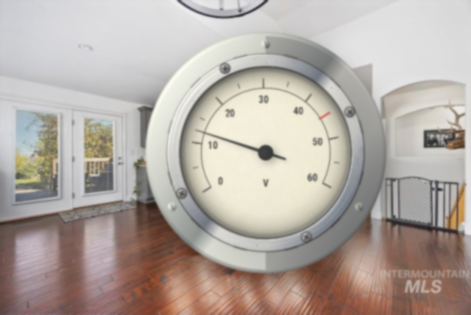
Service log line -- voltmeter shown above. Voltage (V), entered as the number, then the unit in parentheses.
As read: 12.5 (V)
